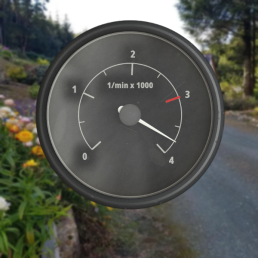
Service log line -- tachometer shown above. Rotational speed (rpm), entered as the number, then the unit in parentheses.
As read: 3750 (rpm)
